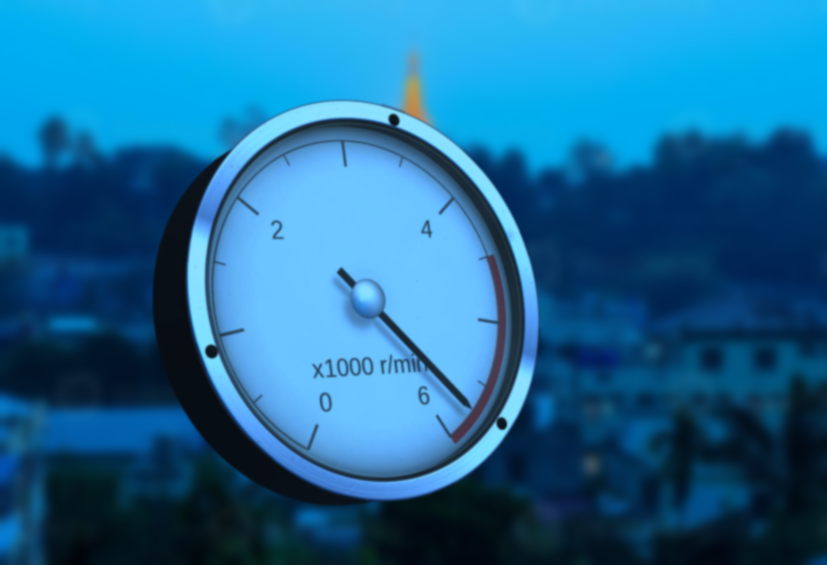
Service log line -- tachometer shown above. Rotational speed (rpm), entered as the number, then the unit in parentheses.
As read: 5750 (rpm)
